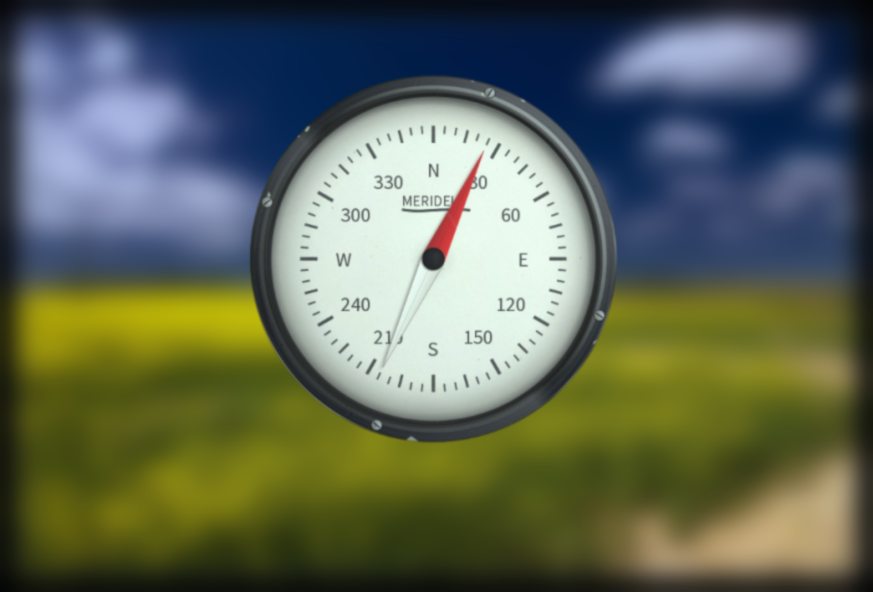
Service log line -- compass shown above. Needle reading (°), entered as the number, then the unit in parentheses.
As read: 25 (°)
